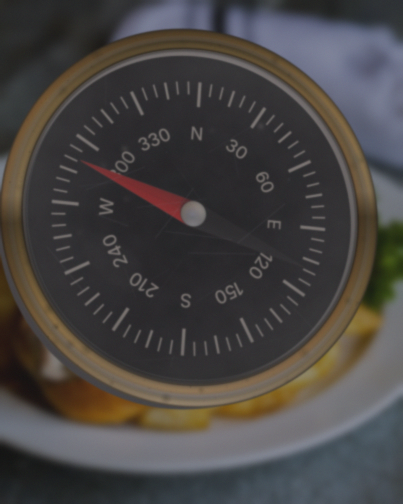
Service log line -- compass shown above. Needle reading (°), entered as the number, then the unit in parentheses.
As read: 290 (°)
